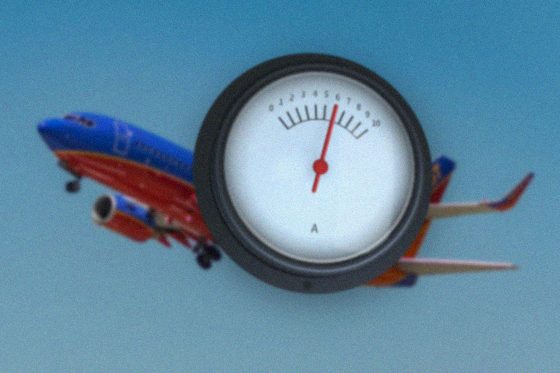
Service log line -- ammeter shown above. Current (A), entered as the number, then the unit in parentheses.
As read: 6 (A)
